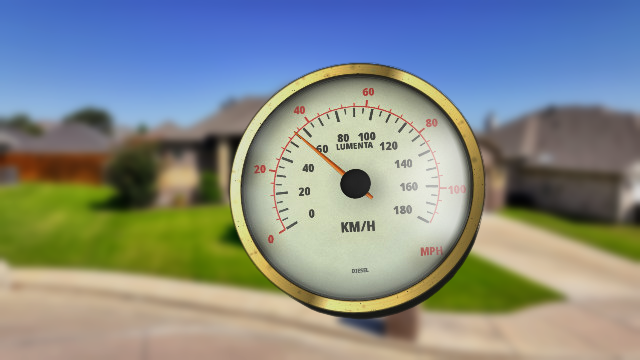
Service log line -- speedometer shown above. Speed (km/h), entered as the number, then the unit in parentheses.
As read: 55 (km/h)
